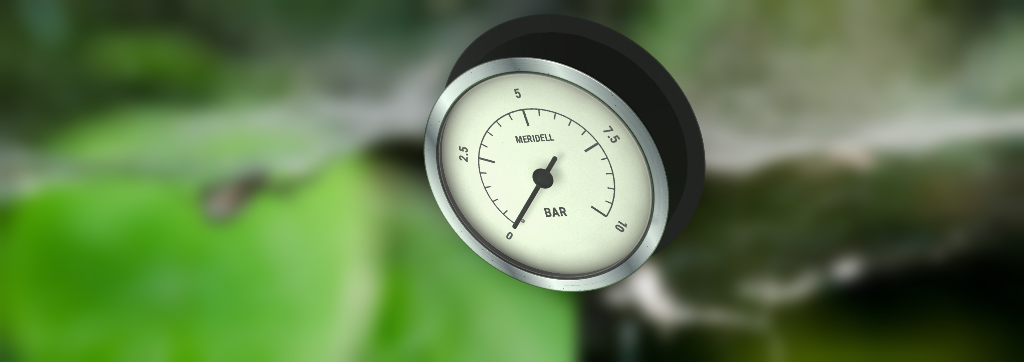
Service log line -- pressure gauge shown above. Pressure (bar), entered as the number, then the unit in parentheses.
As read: 0 (bar)
